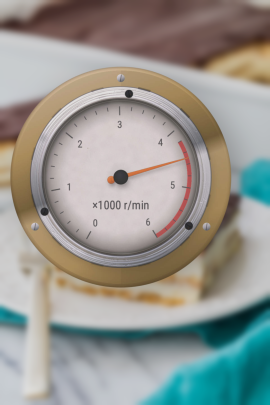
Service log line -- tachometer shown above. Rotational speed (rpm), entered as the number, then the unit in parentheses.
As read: 4500 (rpm)
